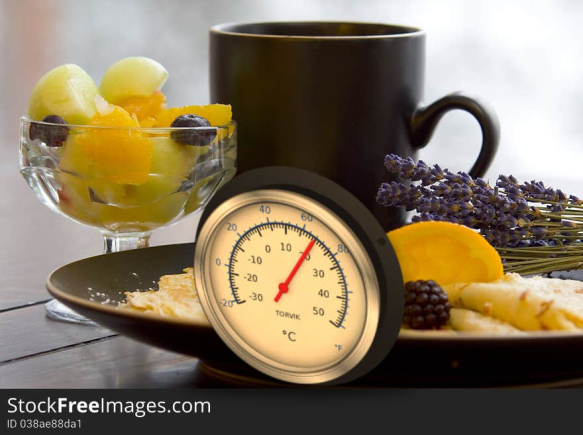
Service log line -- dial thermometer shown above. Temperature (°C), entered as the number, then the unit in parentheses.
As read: 20 (°C)
